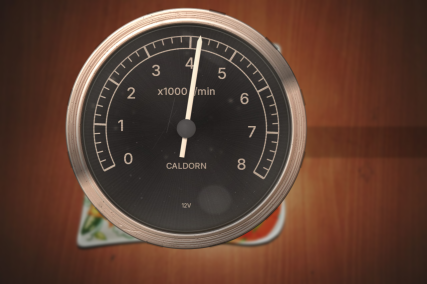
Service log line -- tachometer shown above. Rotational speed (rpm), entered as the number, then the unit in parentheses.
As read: 4200 (rpm)
